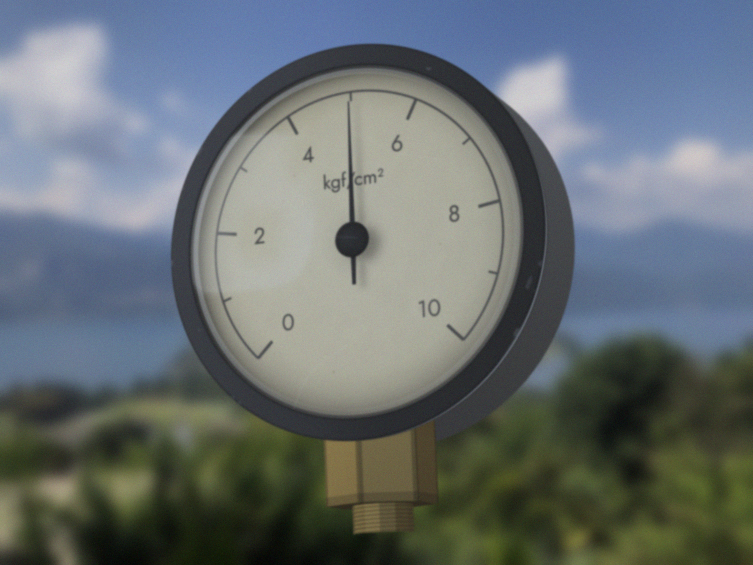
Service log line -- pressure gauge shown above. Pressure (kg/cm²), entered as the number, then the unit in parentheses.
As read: 5 (kg/cm²)
